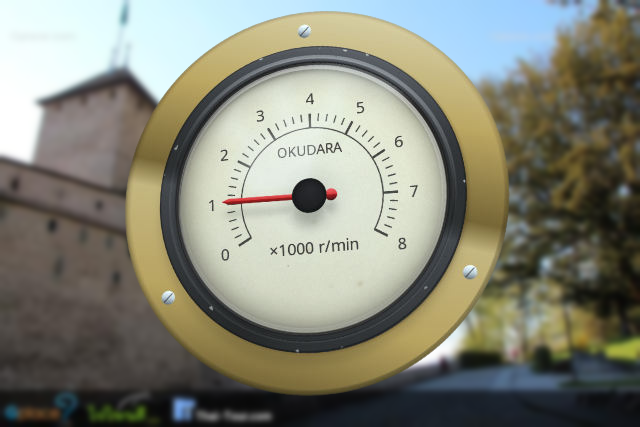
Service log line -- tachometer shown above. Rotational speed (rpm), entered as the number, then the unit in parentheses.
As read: 1000 (rpm)
